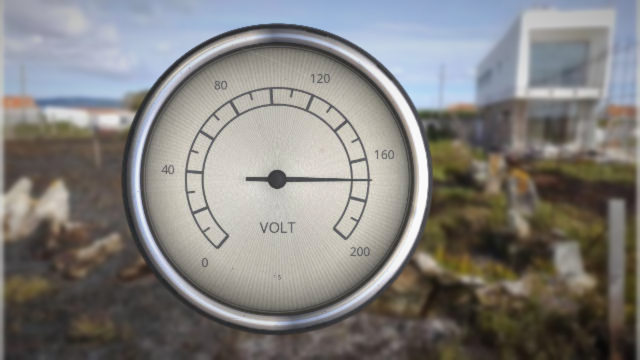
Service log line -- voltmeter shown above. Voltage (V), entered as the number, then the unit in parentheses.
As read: 170 (V)
